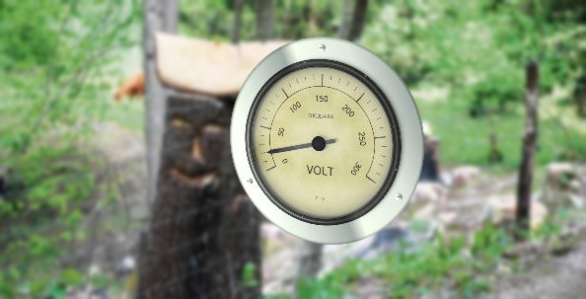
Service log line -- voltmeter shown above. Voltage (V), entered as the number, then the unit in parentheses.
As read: 20 (V)
